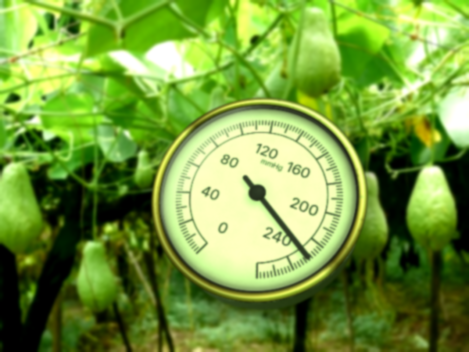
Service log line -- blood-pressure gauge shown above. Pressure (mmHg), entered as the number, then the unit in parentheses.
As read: 230 (mmHg)
